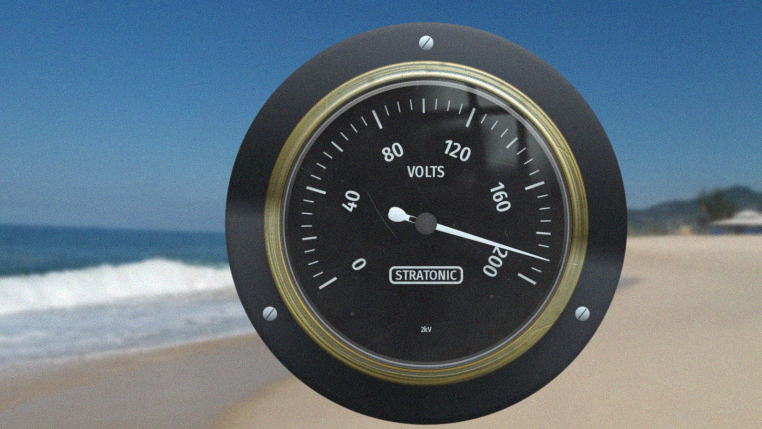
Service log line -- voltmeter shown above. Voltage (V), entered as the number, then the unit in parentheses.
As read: 190 (V)
